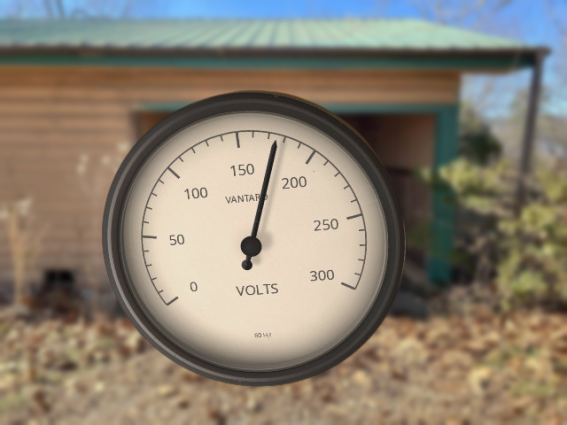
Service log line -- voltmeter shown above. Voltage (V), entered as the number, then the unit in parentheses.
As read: 175 (V)
